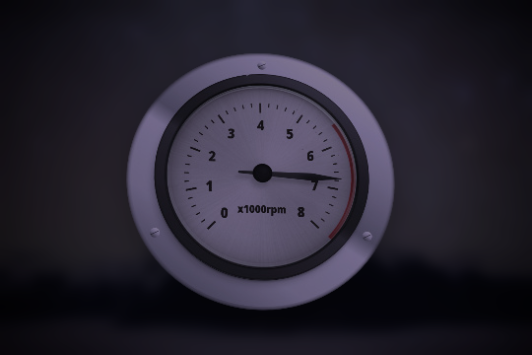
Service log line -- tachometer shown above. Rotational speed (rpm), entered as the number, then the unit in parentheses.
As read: 6800 (rpm)
